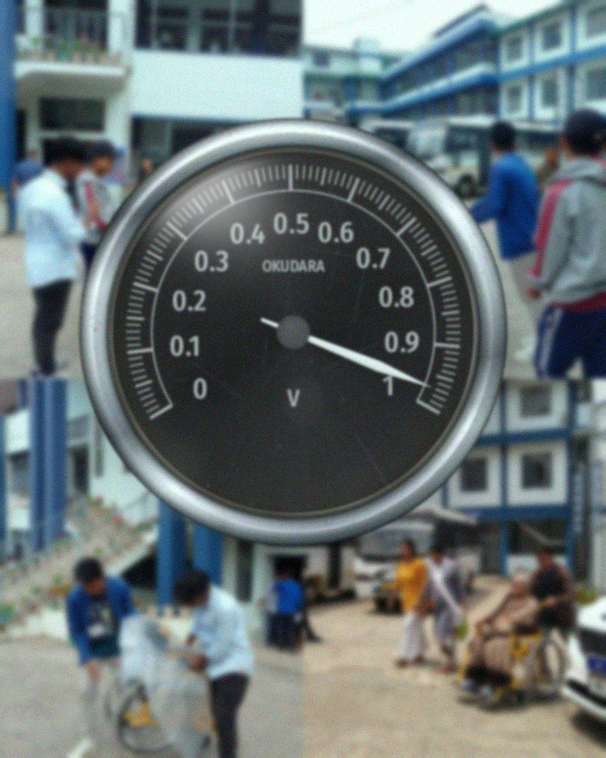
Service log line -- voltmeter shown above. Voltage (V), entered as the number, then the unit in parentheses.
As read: 0.97 (V)
